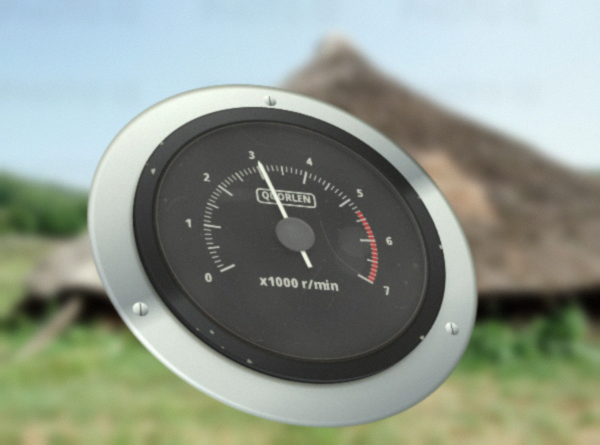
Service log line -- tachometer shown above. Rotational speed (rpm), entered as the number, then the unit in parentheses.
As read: 3000 (rpm)
